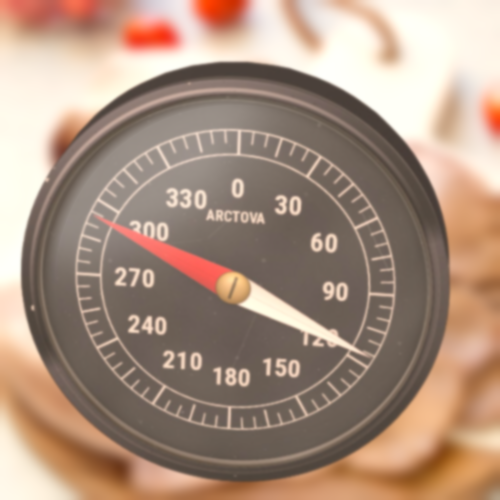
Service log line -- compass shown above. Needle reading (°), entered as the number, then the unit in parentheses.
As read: 295 (°)
